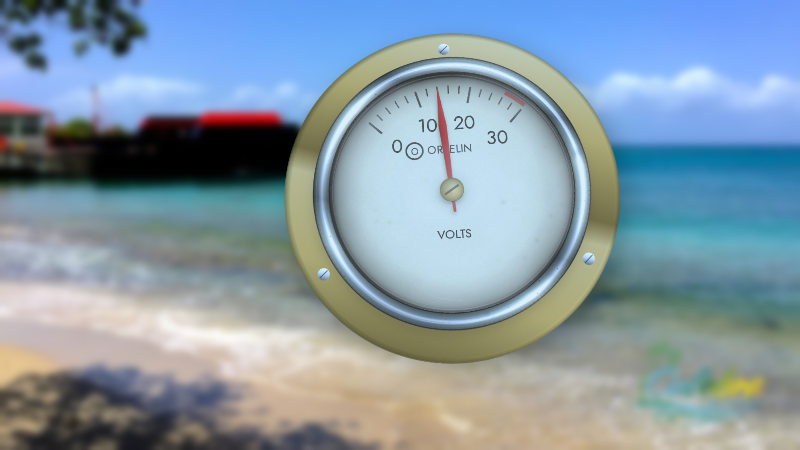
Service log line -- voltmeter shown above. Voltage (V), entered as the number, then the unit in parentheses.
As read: 14 (V)
